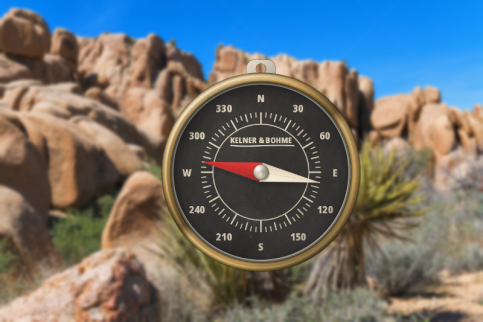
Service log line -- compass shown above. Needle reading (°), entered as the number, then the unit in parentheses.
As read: 280 (°)
